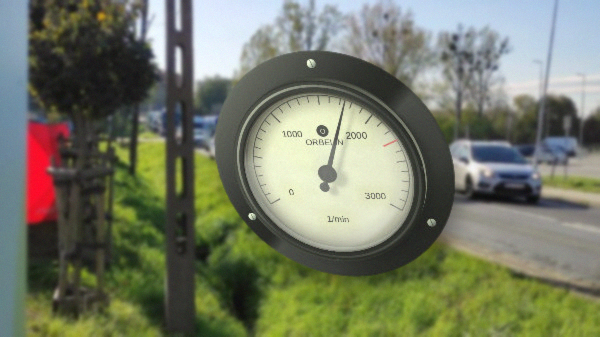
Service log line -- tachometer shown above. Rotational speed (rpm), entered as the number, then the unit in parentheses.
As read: 1750 (rpm)
